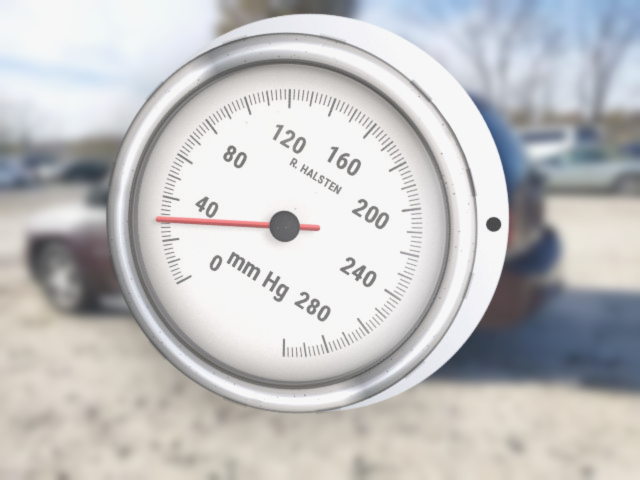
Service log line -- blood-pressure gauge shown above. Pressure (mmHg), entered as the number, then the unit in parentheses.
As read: 30 (mmHg)
